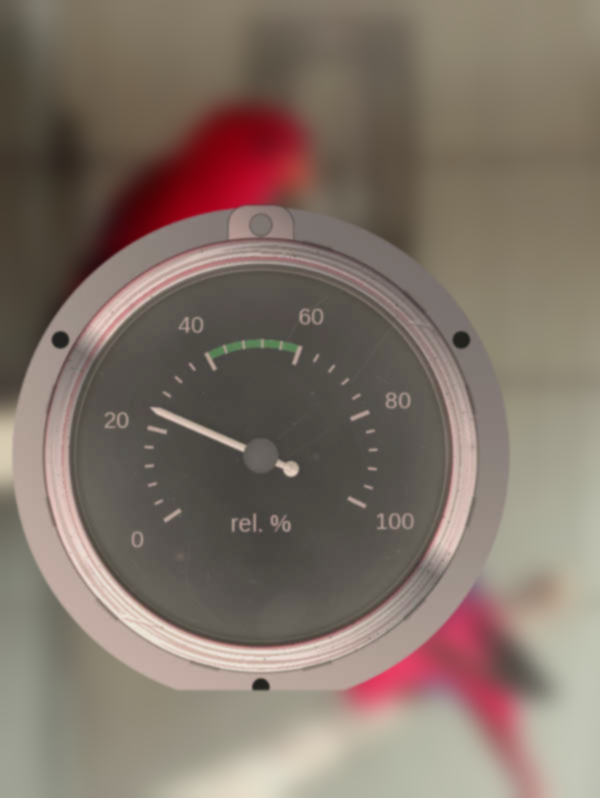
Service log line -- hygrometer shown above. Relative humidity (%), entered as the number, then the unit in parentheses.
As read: 24 (%)
